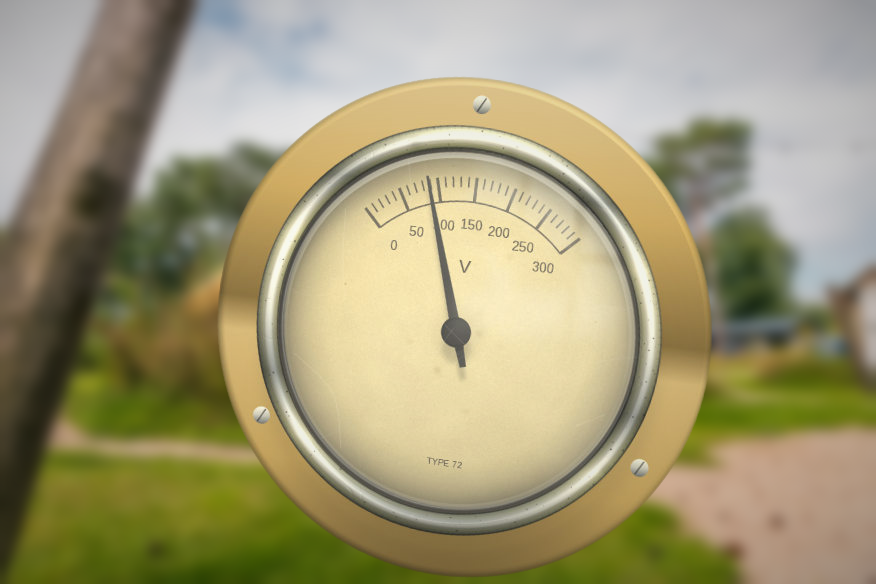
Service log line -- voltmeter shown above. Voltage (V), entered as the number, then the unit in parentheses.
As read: 90 (V)
